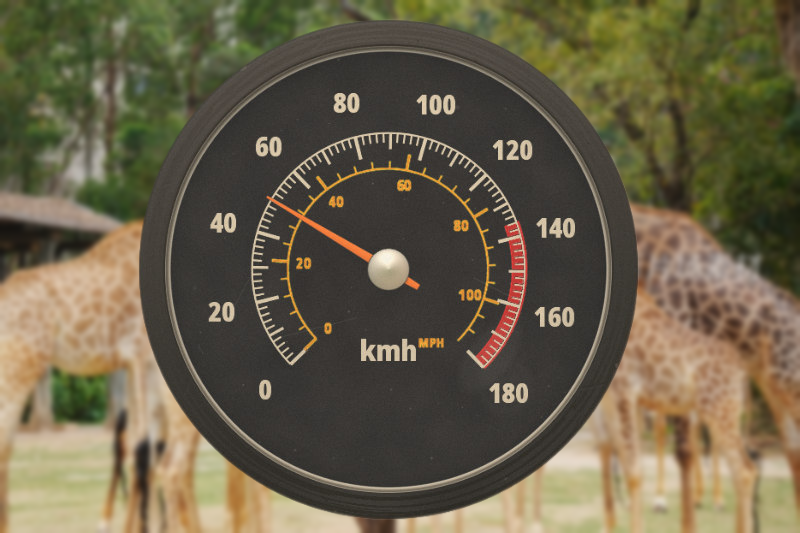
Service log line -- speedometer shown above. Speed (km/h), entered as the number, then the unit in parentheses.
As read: 50 (km/h)
